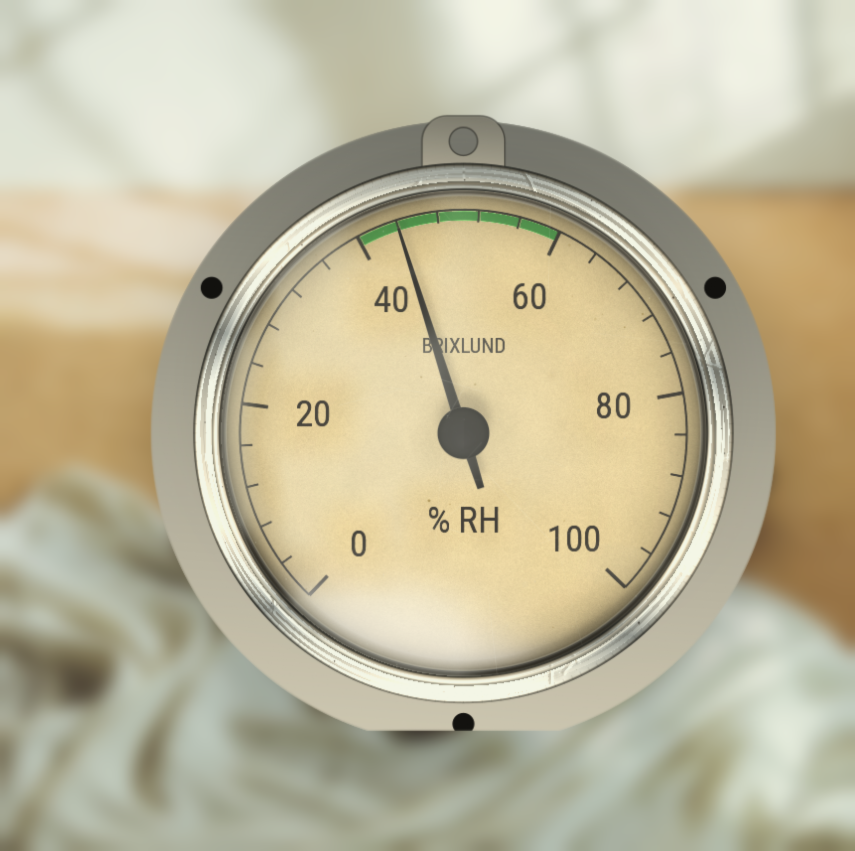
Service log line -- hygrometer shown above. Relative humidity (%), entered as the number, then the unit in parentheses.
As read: 44 (%)
